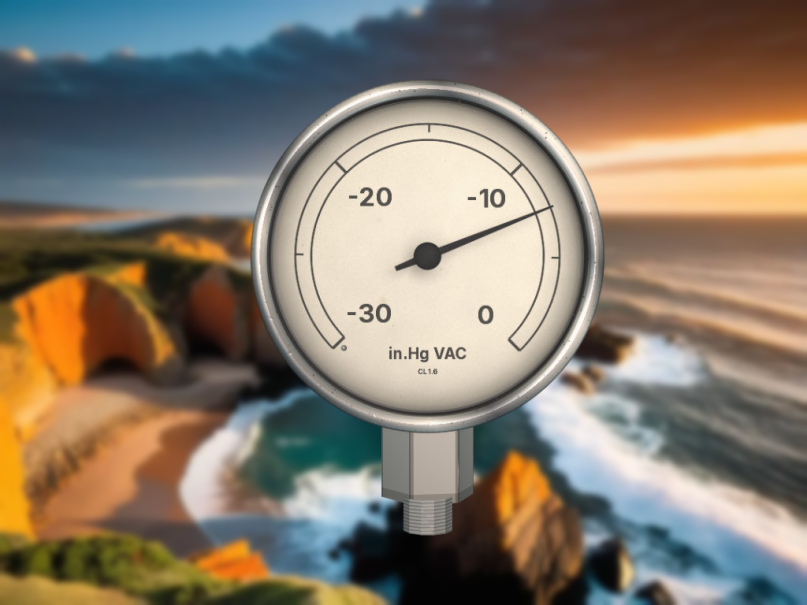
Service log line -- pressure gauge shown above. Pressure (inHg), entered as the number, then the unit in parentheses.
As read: -7.5 (inHg)
